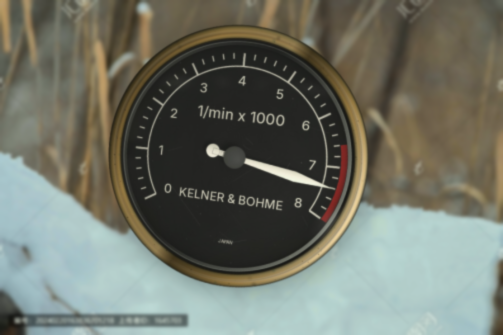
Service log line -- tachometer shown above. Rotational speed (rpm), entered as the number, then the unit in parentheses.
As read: 7400 (rpm)
